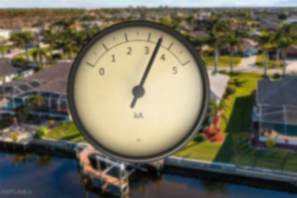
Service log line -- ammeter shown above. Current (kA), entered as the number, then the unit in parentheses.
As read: 3.5 (kA)
